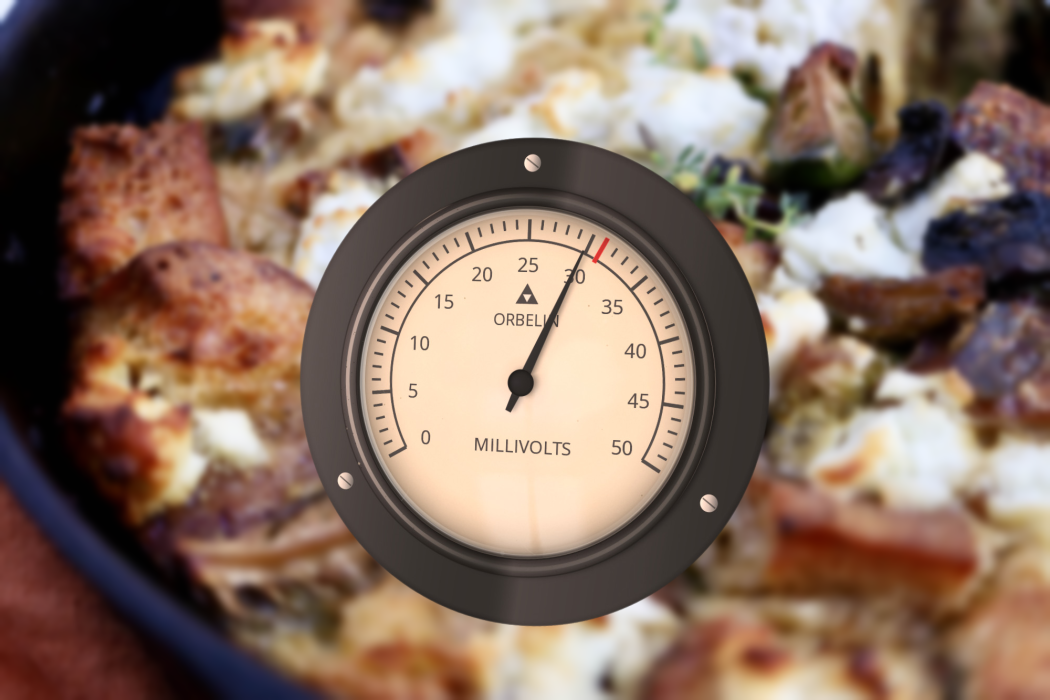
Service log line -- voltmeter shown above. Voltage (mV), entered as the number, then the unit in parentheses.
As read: 30 (mV)
